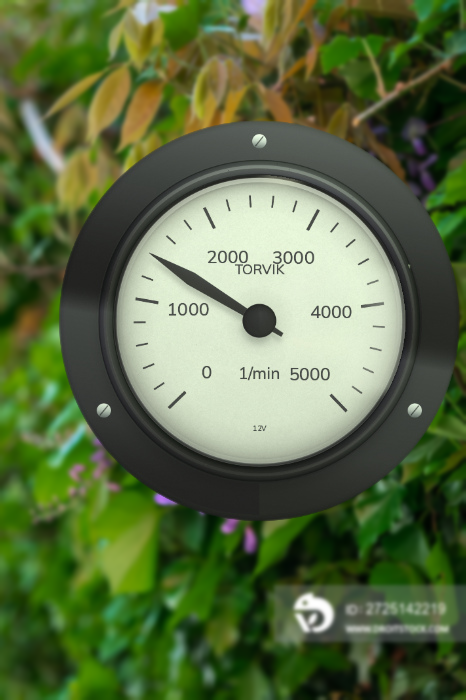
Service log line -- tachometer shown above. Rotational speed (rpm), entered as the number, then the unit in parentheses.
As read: 1400 (rpm)
